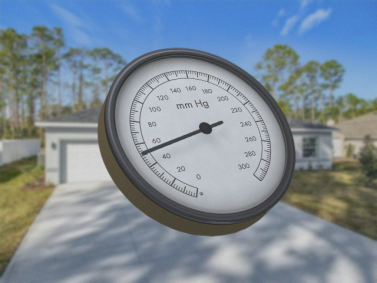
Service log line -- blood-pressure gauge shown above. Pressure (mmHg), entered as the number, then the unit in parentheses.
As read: 50 (mmHg)
